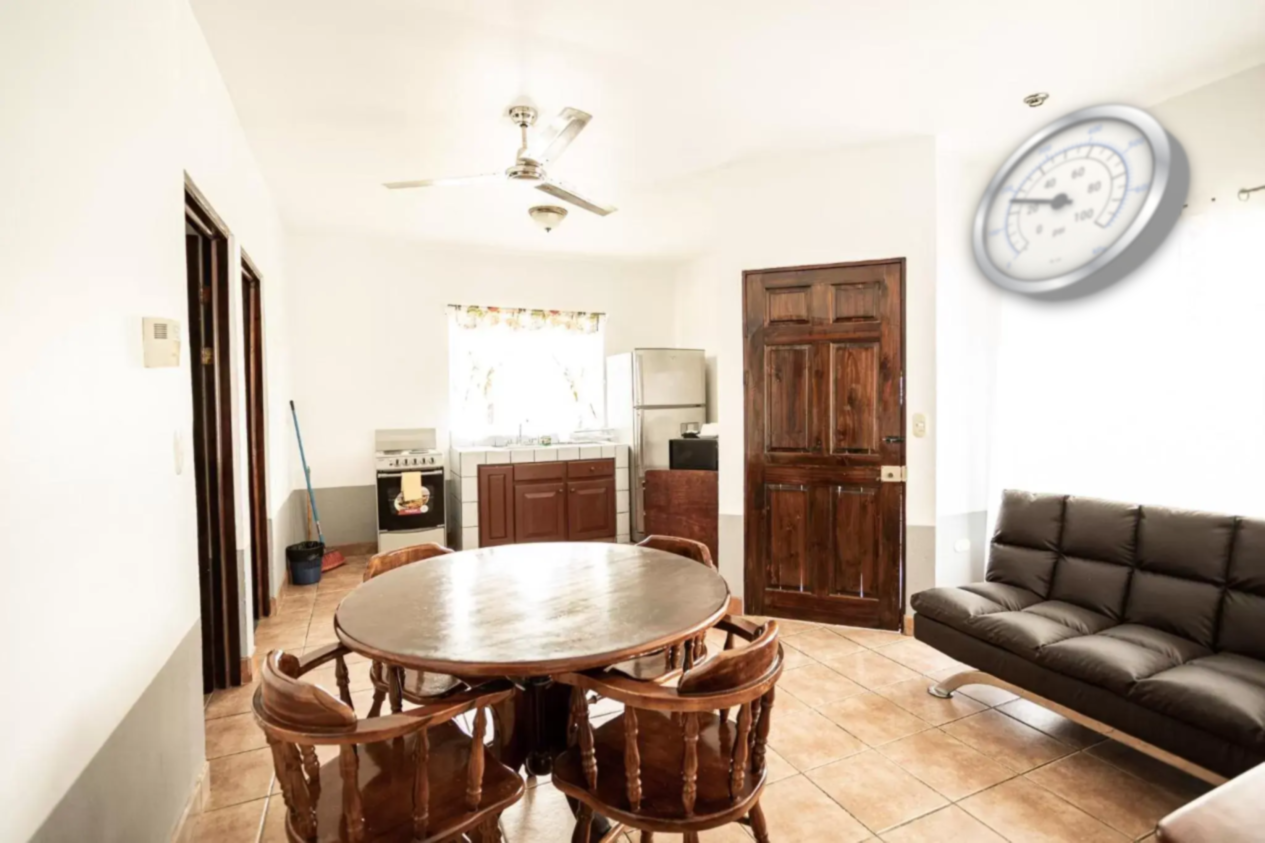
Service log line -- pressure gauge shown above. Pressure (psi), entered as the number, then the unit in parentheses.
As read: 25 (psi)
